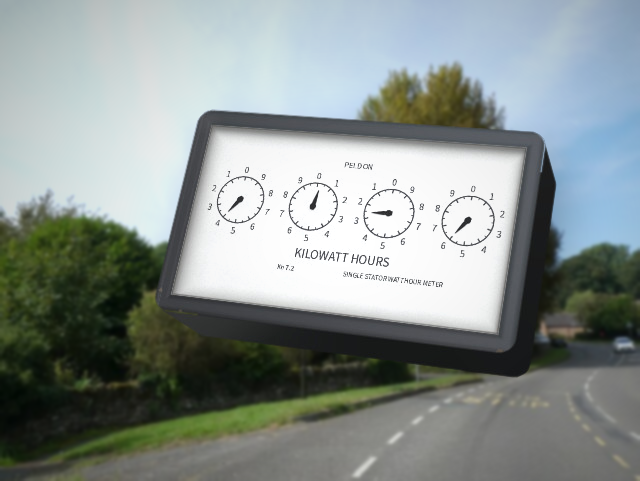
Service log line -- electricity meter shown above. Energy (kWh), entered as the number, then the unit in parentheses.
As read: 4026 (kWh)
